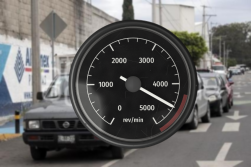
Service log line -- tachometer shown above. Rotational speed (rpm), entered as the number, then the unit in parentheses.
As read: 4500 (rpm)
